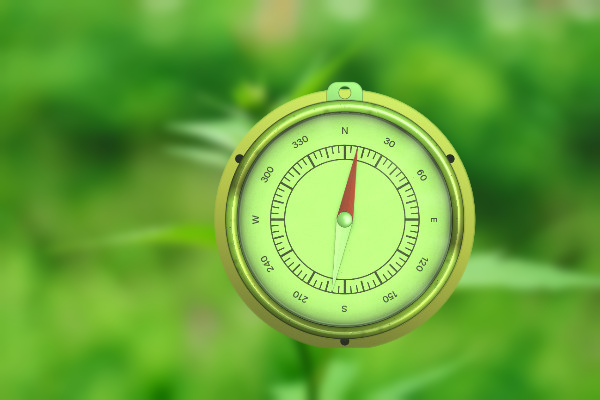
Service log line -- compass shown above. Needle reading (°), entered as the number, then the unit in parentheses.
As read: 10 (°)
